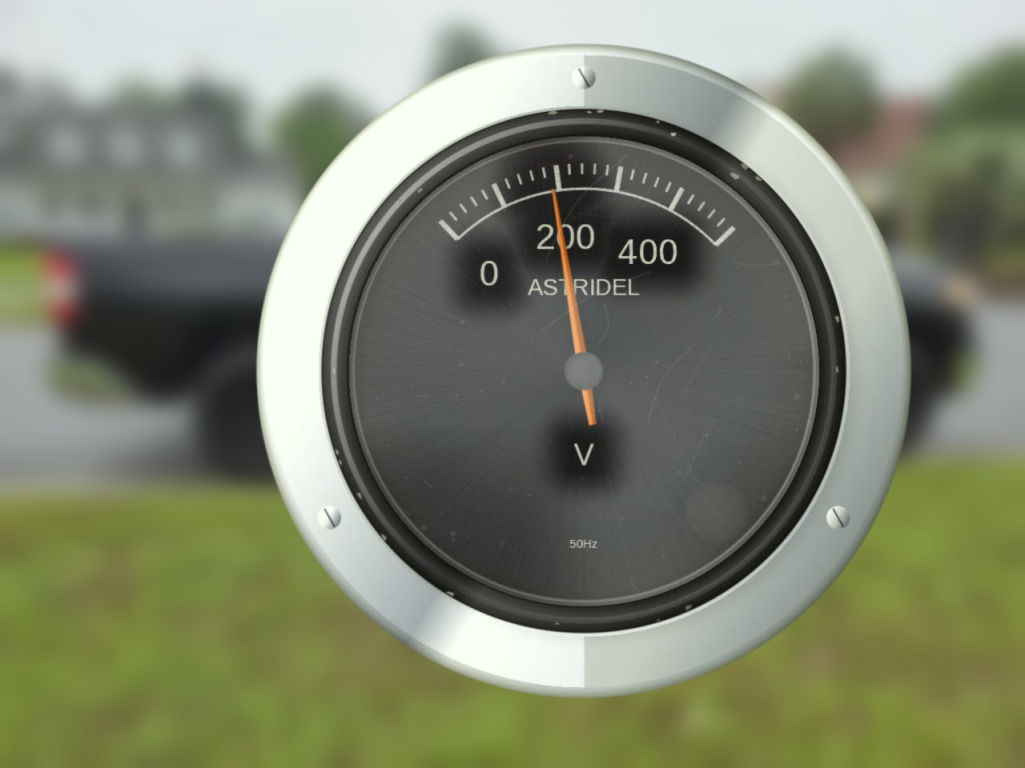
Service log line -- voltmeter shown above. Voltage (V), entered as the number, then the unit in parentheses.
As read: 190 (V)
